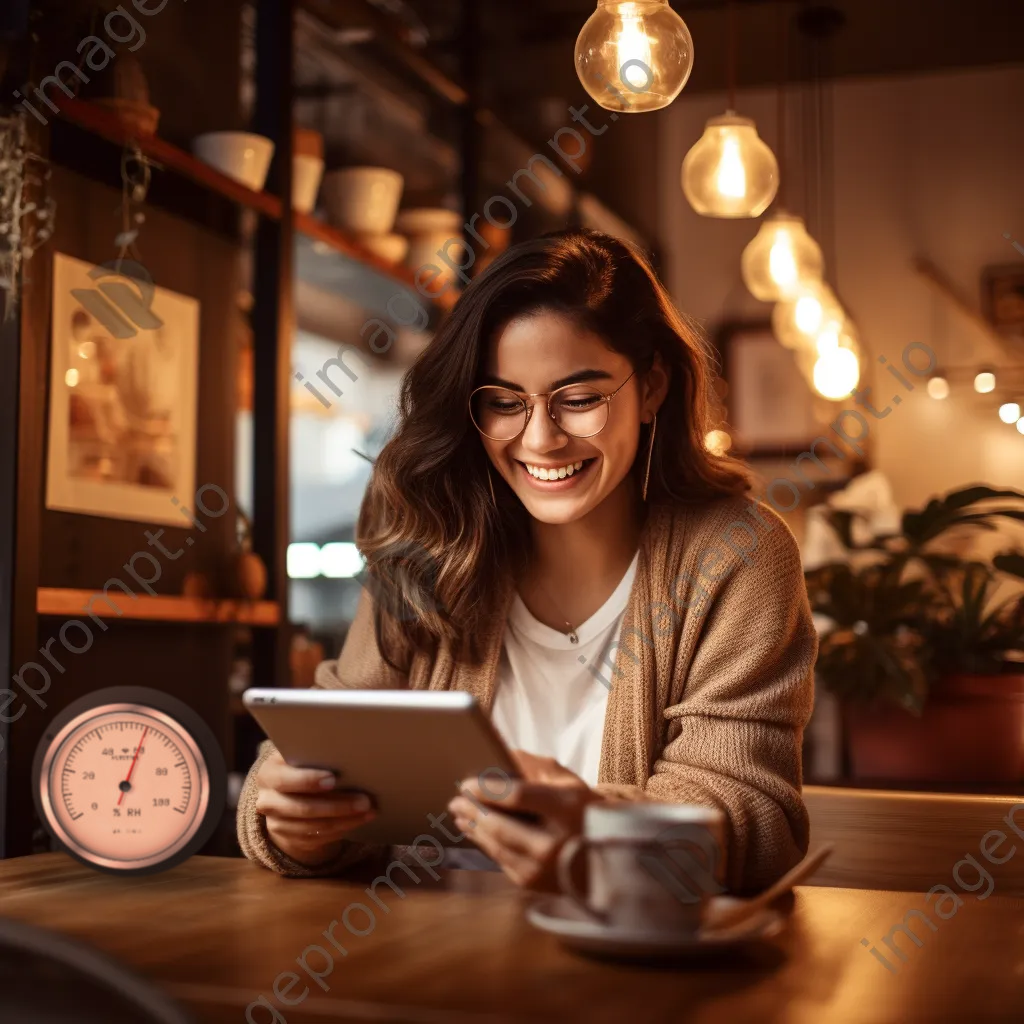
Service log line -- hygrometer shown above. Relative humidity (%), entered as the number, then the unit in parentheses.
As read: 60 (%)
